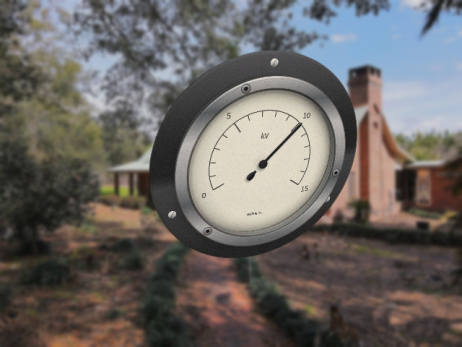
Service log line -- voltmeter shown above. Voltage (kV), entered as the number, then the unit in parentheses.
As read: 10 (kV)
